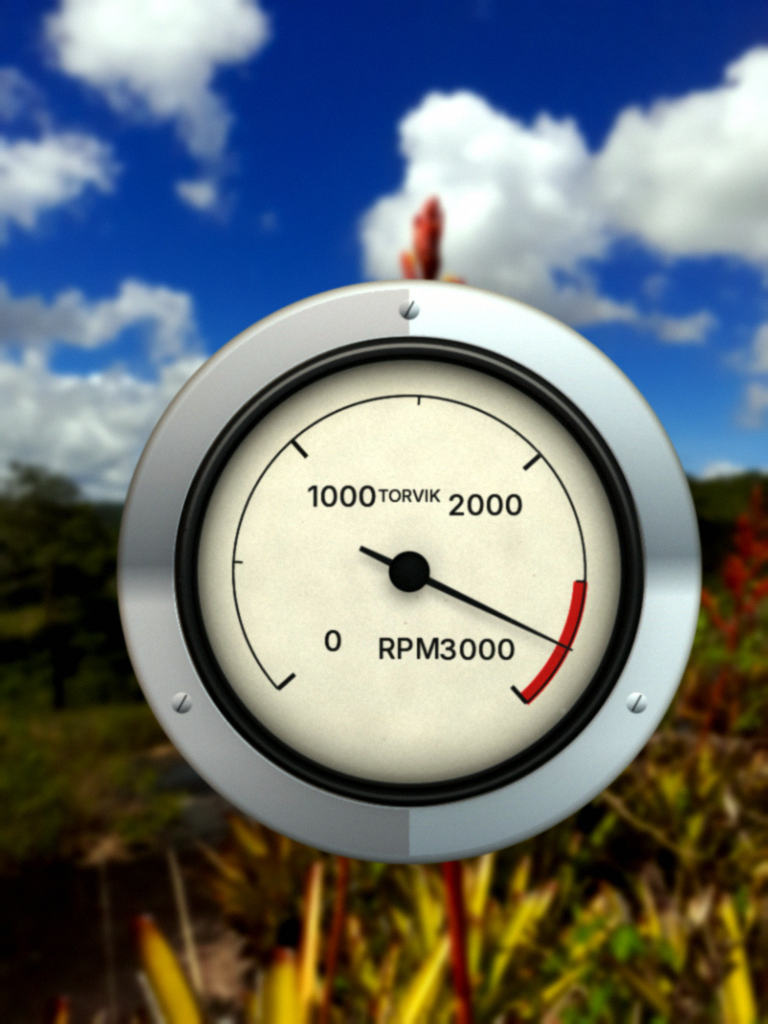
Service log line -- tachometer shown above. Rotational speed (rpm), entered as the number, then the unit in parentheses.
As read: 2750 (rpm)
